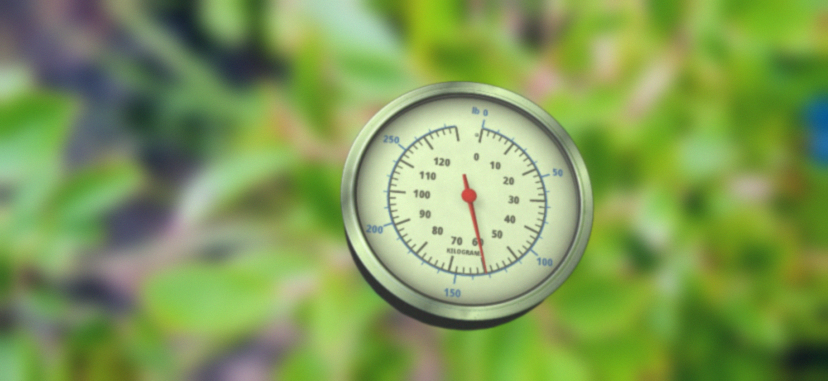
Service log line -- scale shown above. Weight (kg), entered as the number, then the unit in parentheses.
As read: 60 (kg)
